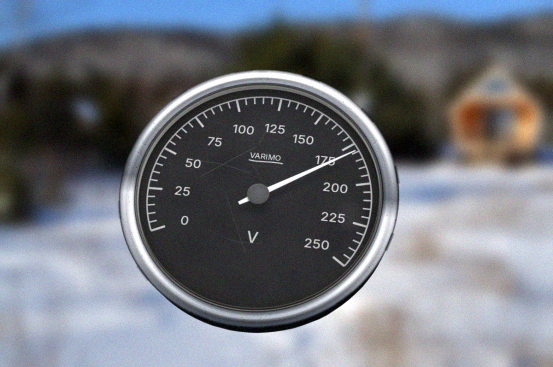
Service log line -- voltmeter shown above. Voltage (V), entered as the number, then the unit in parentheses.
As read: 180 (V)
